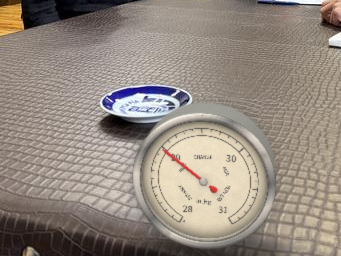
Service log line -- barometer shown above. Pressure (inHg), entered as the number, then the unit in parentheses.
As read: 29 (inHg)
